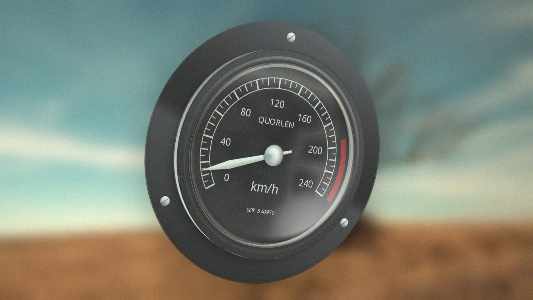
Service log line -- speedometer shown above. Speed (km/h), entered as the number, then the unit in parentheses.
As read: 15 (km/h)
